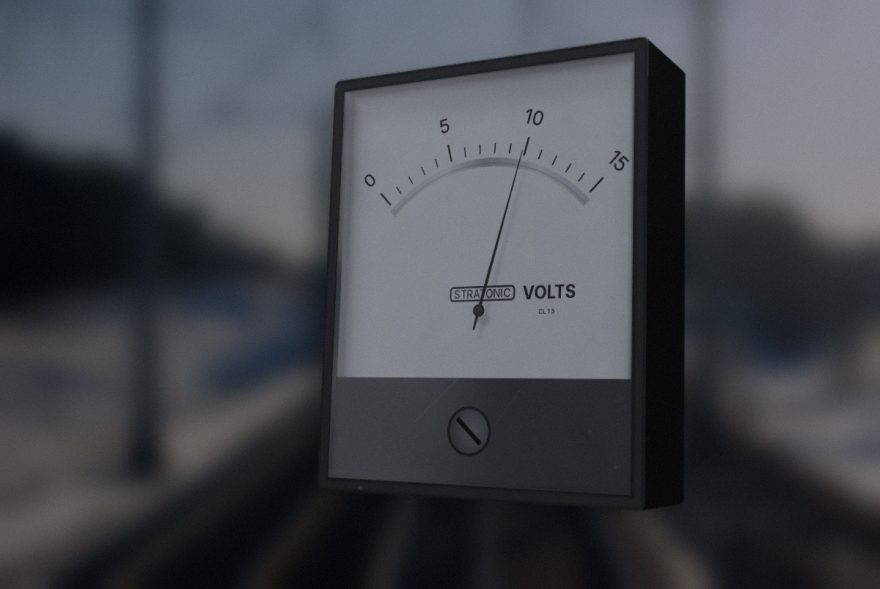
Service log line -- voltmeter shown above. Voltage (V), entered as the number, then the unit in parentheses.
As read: 10 (V)
